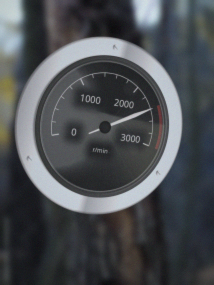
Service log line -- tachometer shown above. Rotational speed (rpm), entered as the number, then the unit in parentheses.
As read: 2400 (rpm)
